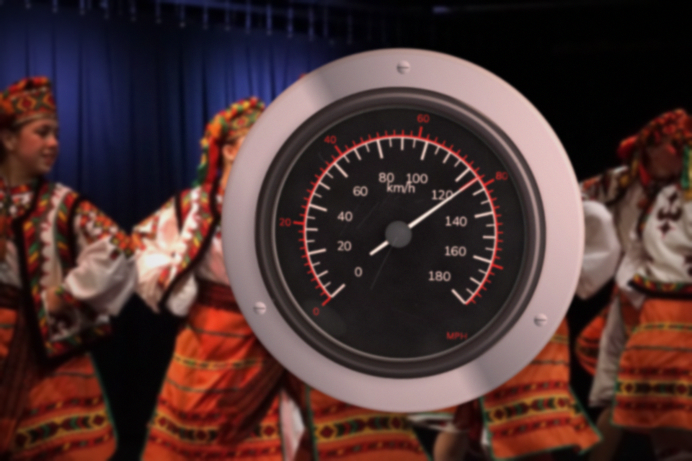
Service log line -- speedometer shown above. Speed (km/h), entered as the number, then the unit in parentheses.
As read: 125 (km/h)
